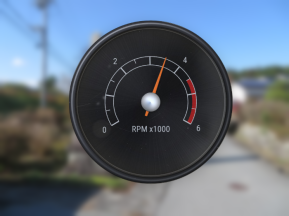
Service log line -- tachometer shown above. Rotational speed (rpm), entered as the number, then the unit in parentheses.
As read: 3500 (rpm)
